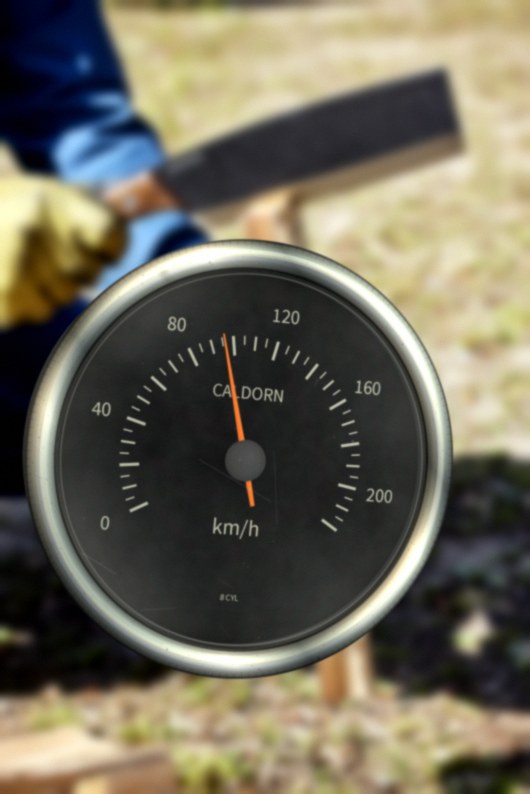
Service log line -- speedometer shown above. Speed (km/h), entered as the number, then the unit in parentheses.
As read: 95 (km/h)
